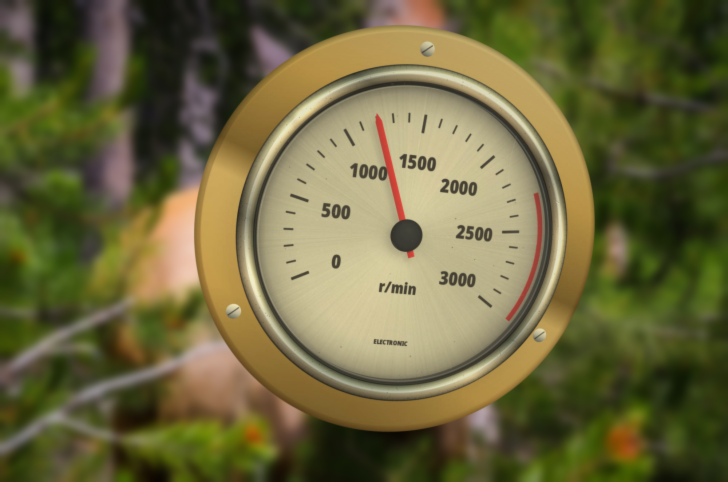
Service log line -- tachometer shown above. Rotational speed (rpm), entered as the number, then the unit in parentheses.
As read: 1200 (rpm)
